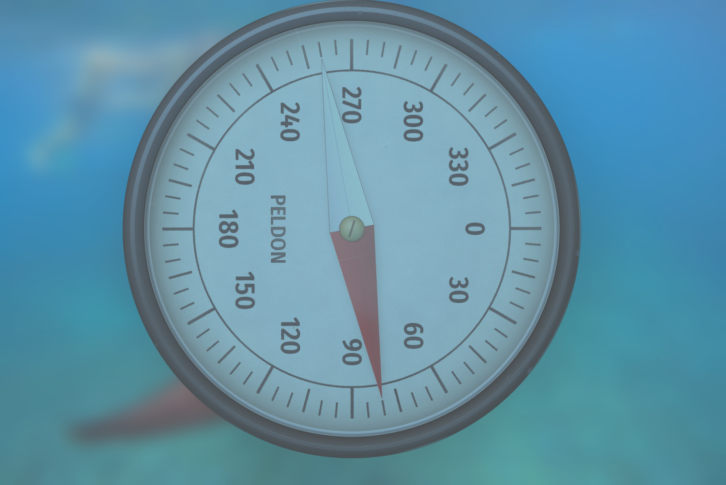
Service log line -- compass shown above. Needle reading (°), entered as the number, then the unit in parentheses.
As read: 80 (°)
